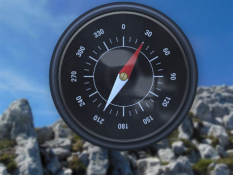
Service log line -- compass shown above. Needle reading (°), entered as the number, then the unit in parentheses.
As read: 30 (°)
